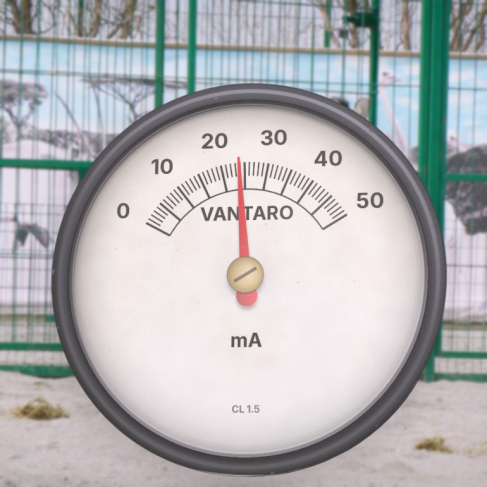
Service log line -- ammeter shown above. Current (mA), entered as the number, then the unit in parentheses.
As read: 24 (mA)
